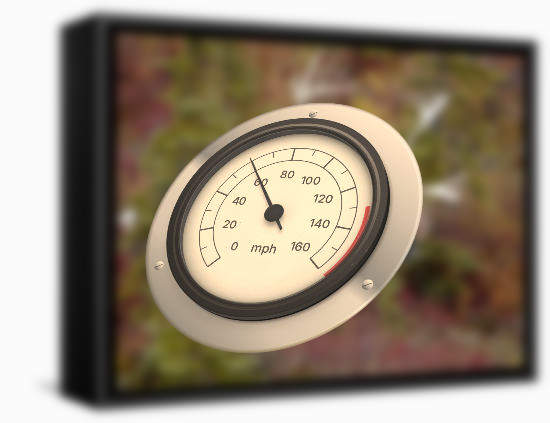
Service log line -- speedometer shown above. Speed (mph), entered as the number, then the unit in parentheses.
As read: 60 (mph)
